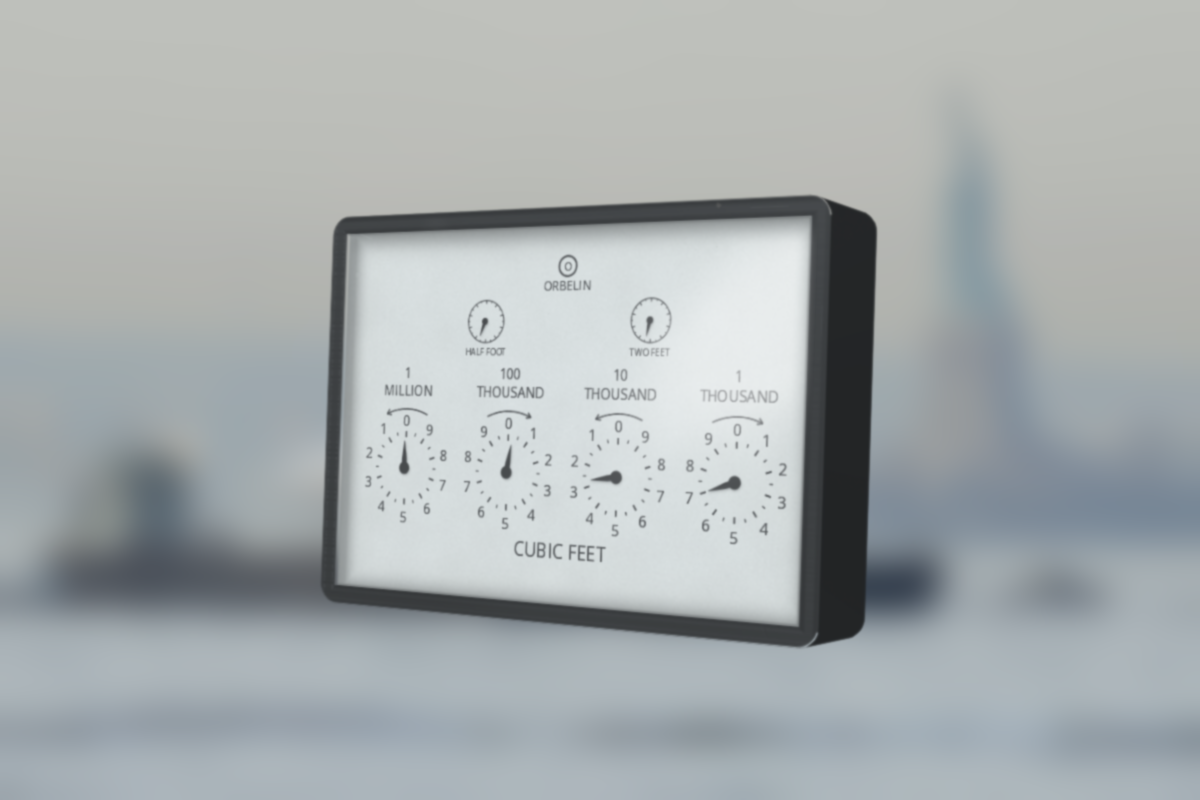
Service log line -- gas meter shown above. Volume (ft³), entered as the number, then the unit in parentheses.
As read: 2700 (ft³)
